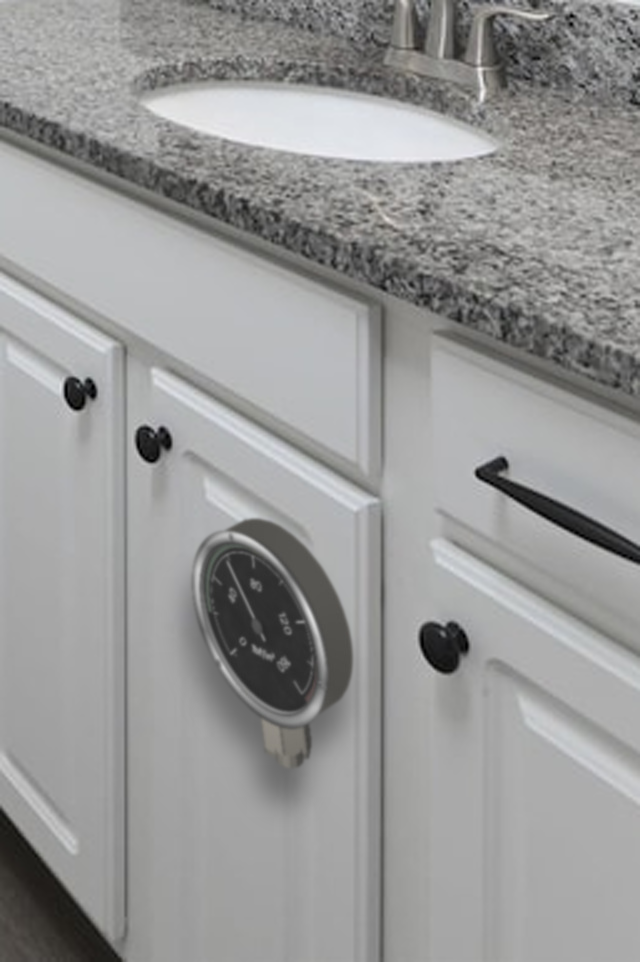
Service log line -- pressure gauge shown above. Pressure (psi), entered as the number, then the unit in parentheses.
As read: 60 (psi)
